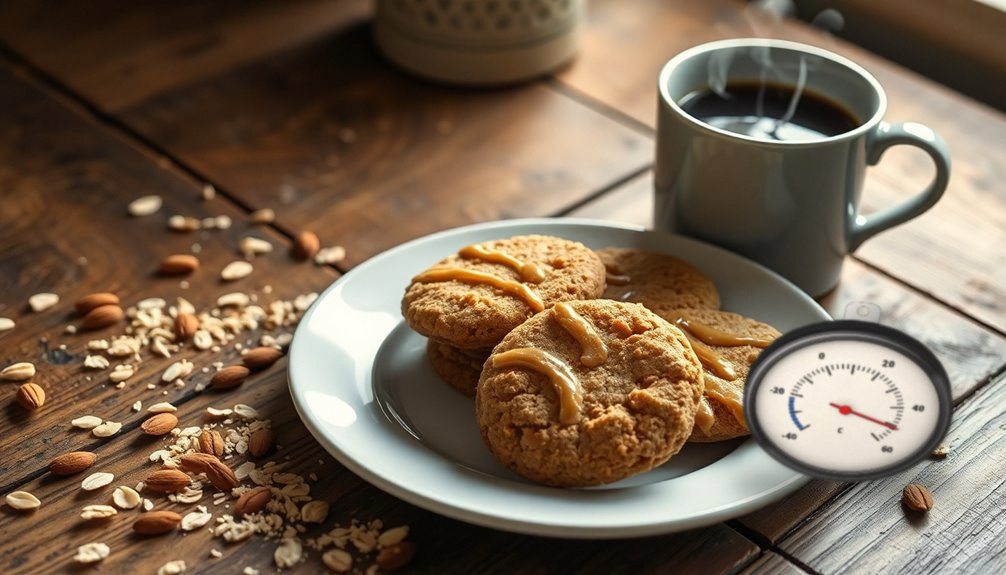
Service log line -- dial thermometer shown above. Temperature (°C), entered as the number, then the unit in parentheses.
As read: 50 (°C)
